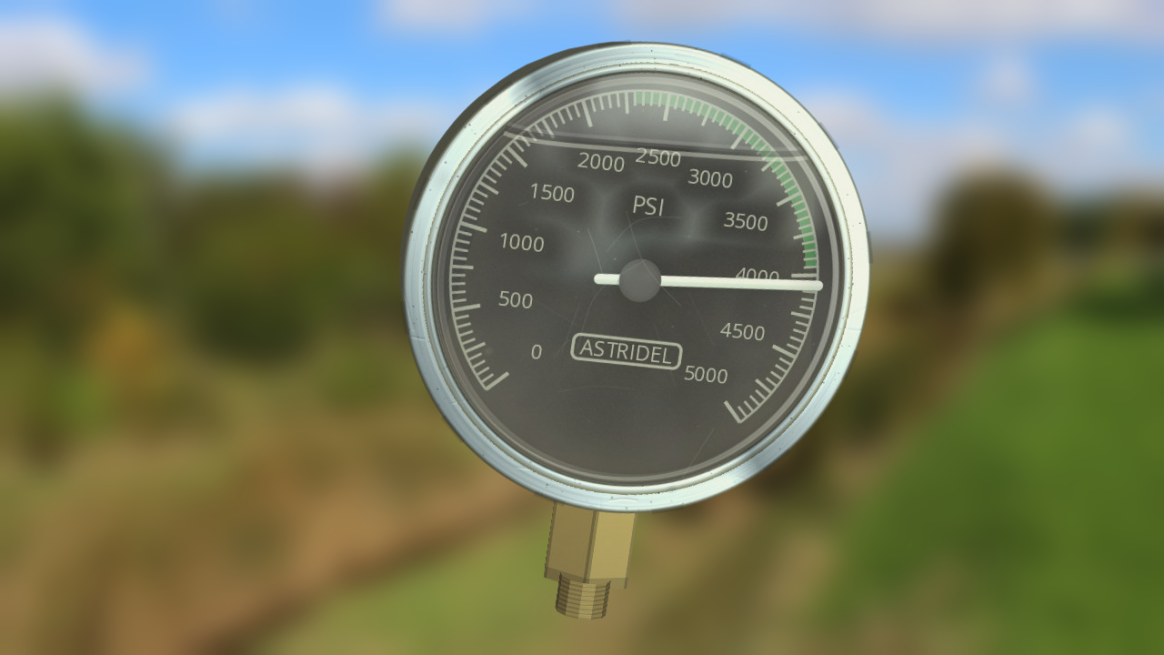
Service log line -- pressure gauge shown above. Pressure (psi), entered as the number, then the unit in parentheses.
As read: 4050 (psi)
